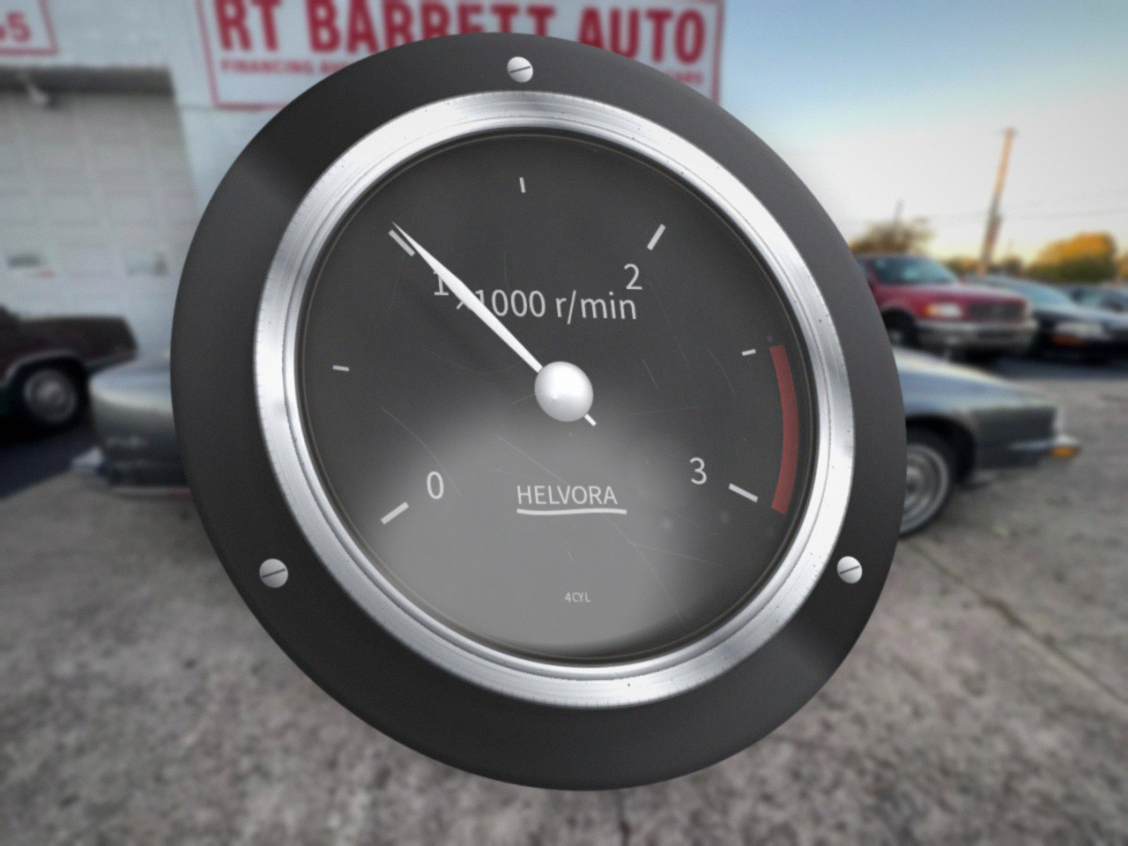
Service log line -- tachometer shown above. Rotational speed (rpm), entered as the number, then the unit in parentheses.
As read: 1000 (rpm)
